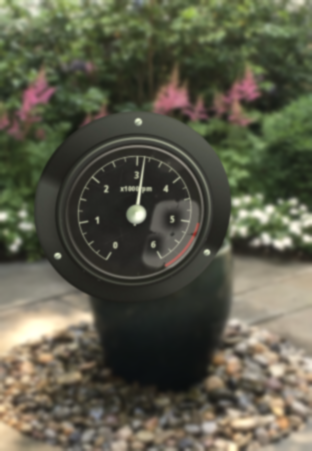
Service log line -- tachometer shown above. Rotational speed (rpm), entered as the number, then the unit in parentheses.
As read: 3125 (rpm)
